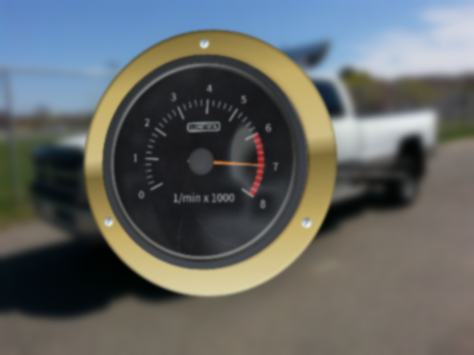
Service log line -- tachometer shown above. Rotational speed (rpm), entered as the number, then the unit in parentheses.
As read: 7000 (rpm)
